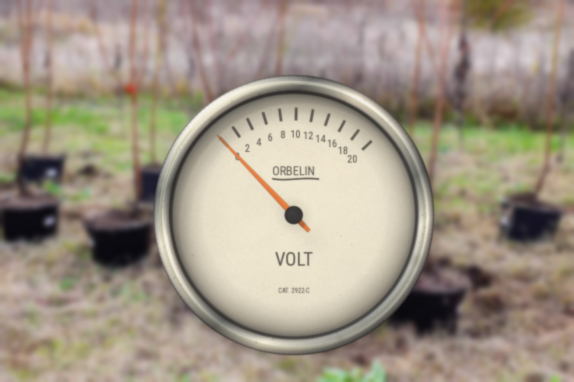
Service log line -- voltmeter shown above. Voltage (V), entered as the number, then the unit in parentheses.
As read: 0 (V)
